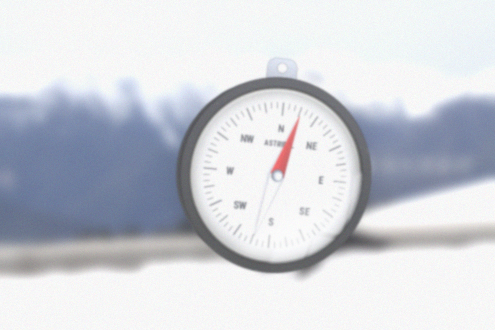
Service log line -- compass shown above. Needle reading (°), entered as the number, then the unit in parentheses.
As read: 15 (°)
